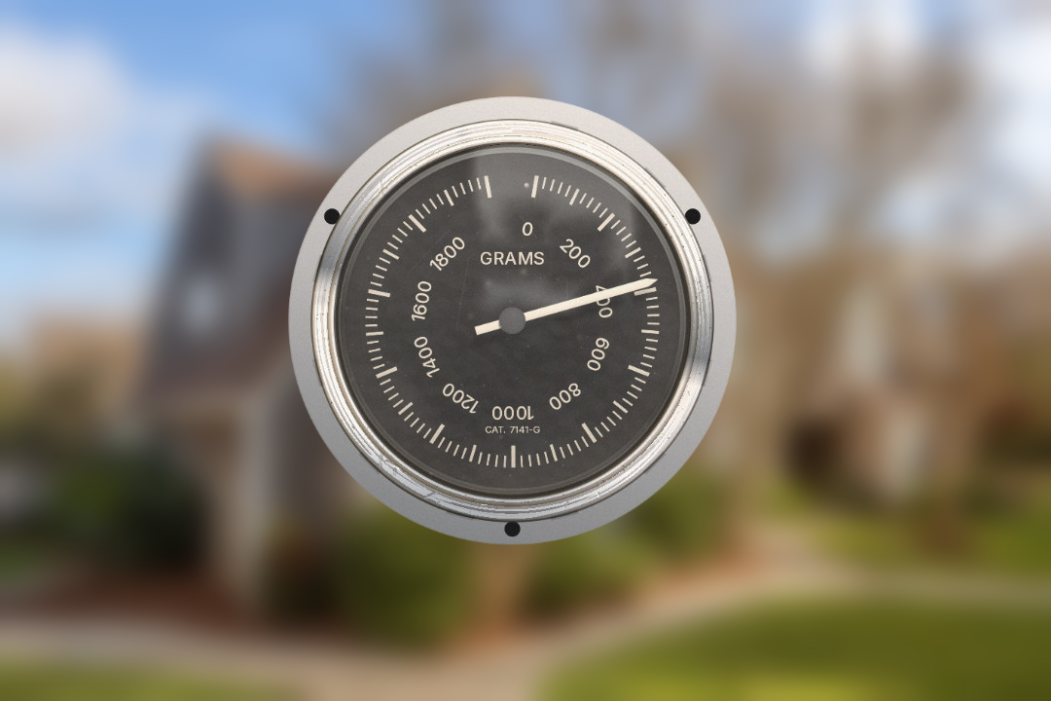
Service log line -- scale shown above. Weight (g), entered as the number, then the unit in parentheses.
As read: 380 (g)
